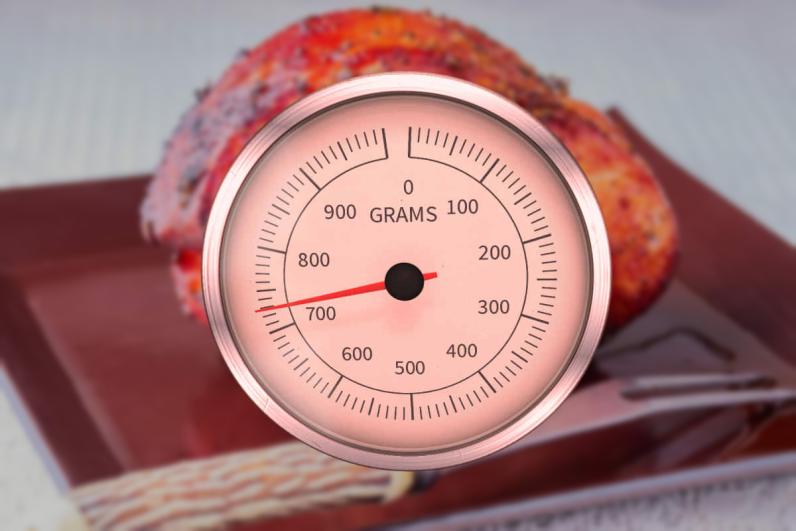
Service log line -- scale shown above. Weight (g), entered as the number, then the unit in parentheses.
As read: 730 (g)
